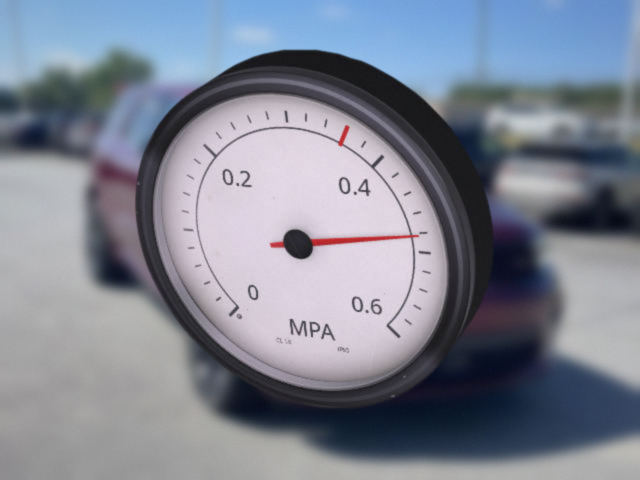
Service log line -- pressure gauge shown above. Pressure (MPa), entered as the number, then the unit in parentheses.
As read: 0.48 (MPa)
